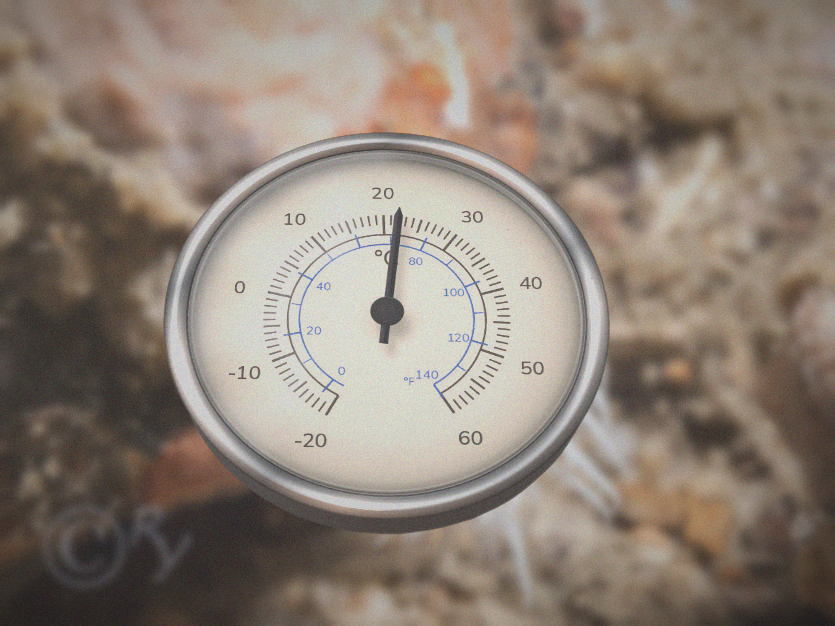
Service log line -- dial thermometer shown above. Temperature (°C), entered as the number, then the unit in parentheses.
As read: 22 (°C)
